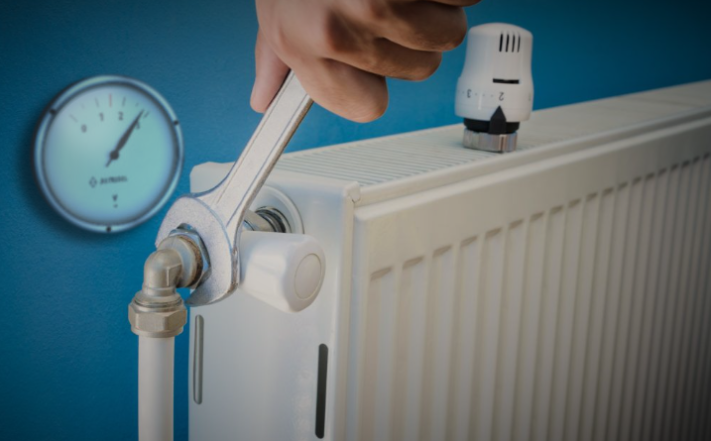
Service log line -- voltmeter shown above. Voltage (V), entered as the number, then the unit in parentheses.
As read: 2.75 (V)
